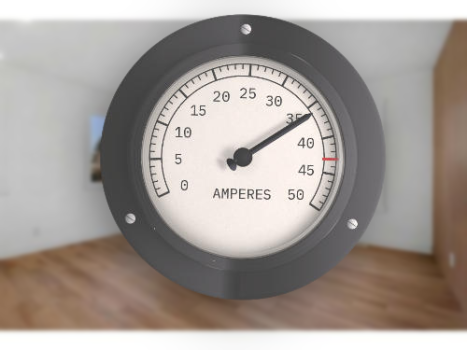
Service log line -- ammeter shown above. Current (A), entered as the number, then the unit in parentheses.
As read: 36 (A)
